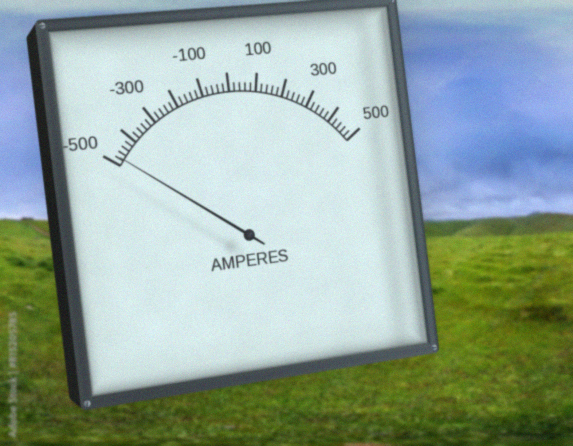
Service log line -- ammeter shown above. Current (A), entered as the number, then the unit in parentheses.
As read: -480 (A)
